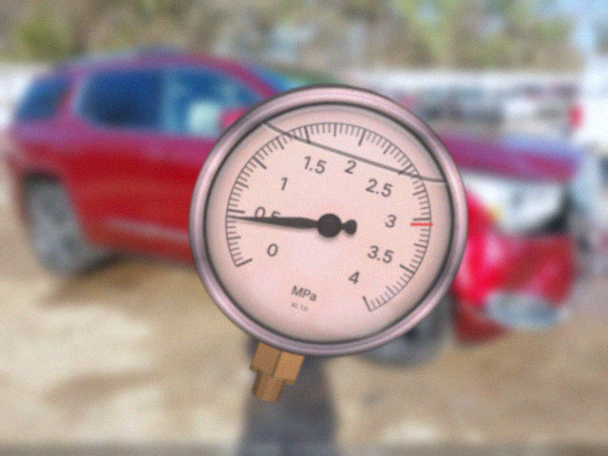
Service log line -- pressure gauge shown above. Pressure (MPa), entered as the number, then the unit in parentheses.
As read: 0.45 (MPa)
